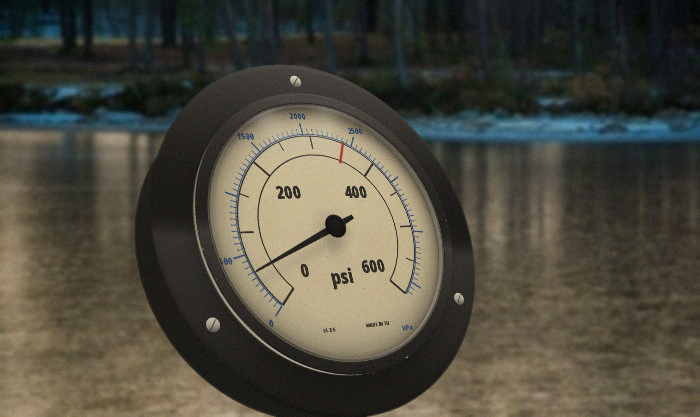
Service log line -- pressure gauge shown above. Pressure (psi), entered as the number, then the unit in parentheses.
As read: 50 (psi)
